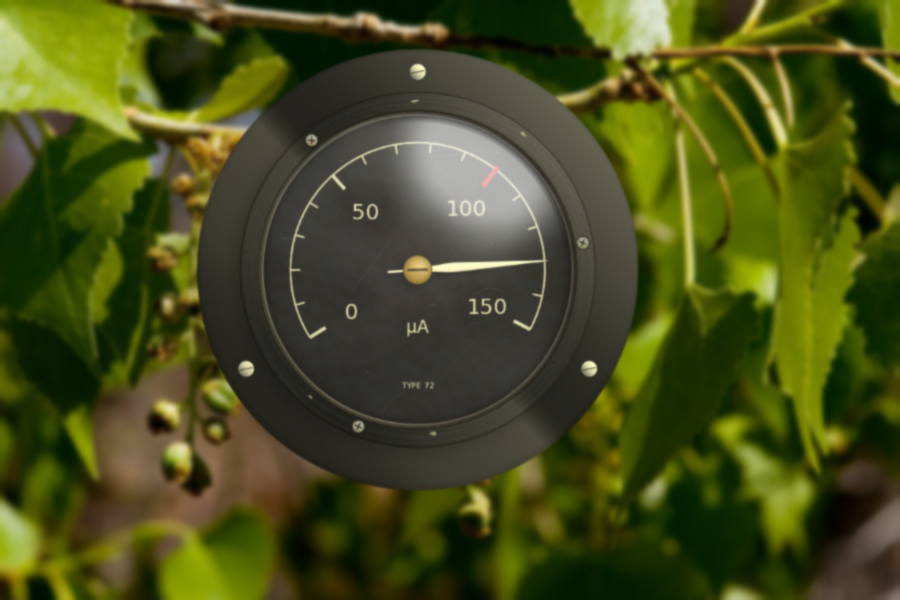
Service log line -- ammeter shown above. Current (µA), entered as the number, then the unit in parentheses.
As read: 130 (µA)
